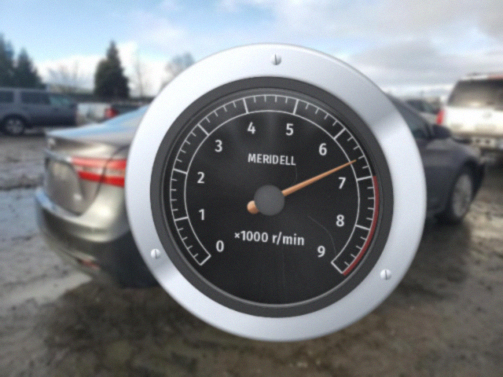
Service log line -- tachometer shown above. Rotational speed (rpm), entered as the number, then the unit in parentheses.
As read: 6600 (rpm)
